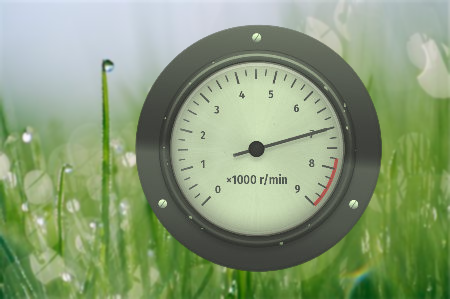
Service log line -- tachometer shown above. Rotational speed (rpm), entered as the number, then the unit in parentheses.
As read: 7000 (rpm)
